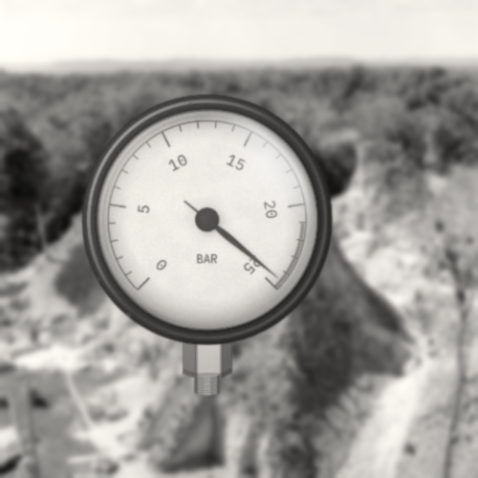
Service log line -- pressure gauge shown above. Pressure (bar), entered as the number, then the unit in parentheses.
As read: 24.5 (bar)
